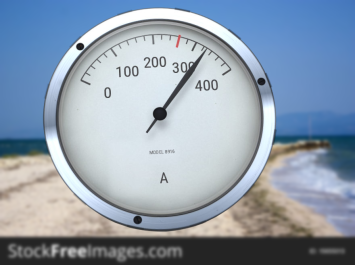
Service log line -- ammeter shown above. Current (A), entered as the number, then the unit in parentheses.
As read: 330 (A)
